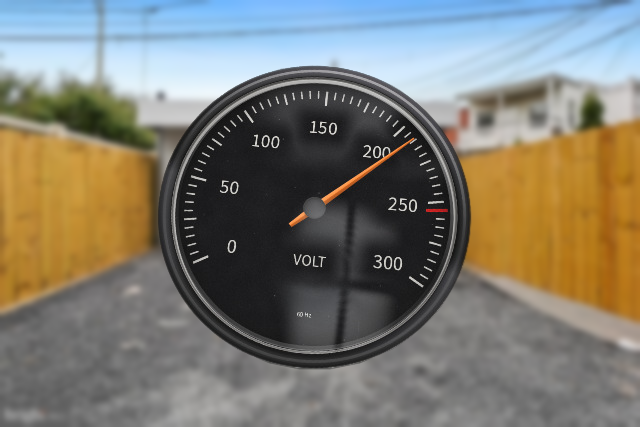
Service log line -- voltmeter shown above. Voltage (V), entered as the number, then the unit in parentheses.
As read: 210 (V)
